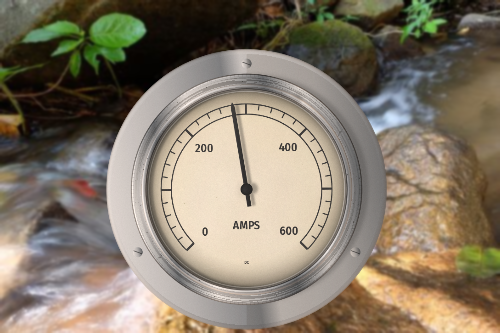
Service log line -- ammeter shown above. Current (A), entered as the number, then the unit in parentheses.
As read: 280 (A)
